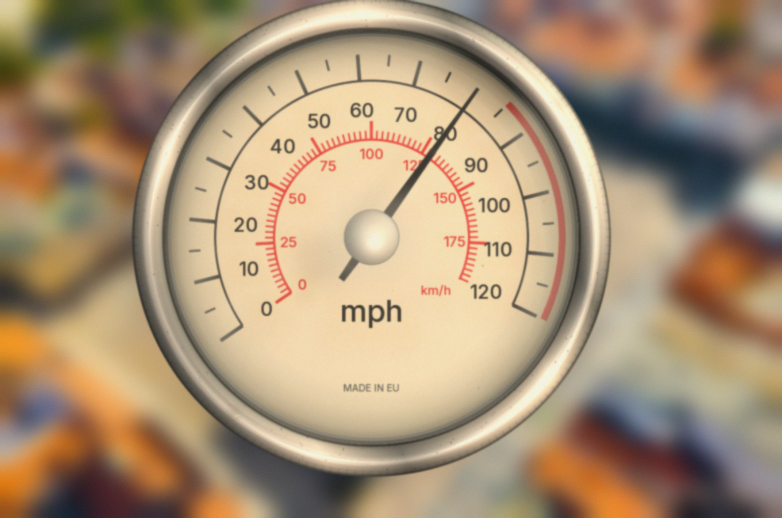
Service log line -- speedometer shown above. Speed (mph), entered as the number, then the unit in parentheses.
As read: 80 (mph)
